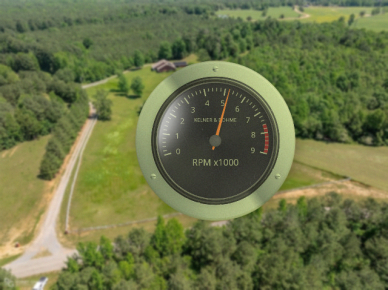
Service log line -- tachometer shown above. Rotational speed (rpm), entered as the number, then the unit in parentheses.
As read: 5200 (rpm)
